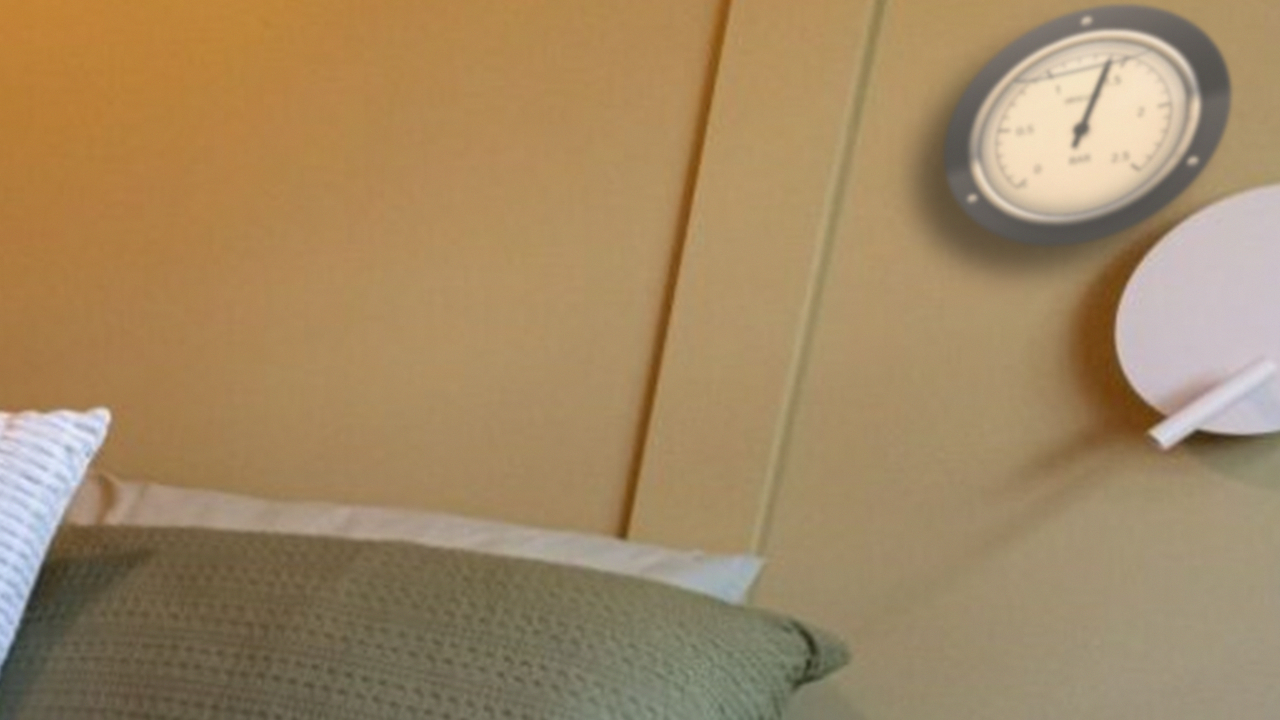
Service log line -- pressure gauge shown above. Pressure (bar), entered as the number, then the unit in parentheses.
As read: 1.4 (bar)
